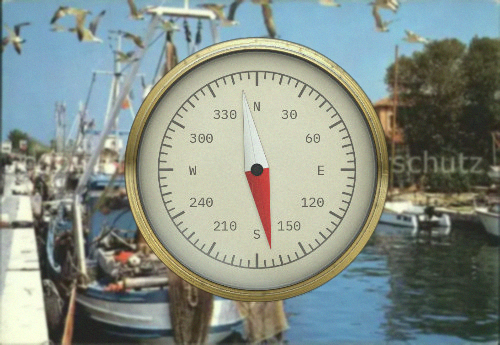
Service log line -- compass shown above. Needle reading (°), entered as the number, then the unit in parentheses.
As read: 170 (°)
